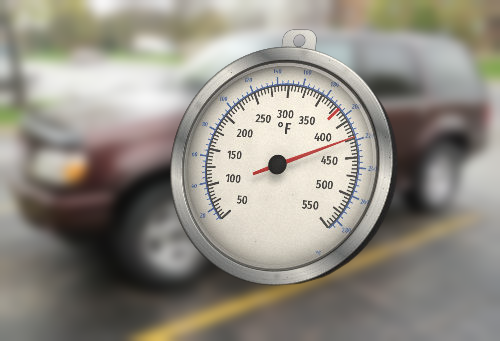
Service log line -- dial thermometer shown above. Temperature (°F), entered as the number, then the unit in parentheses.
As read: 425 (°F)
